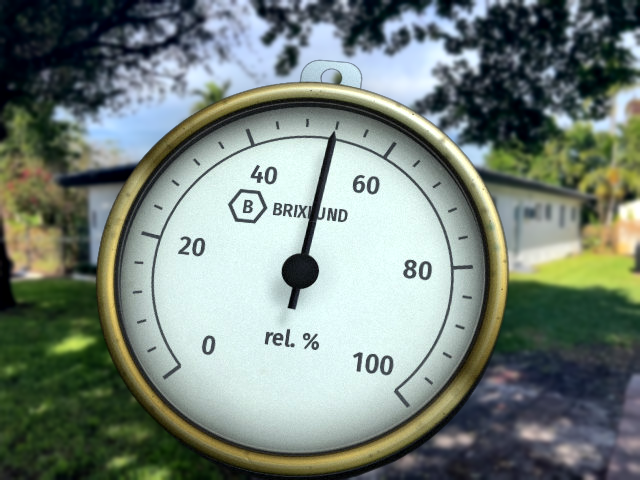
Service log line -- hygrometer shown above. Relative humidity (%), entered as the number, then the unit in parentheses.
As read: 52 (%)
